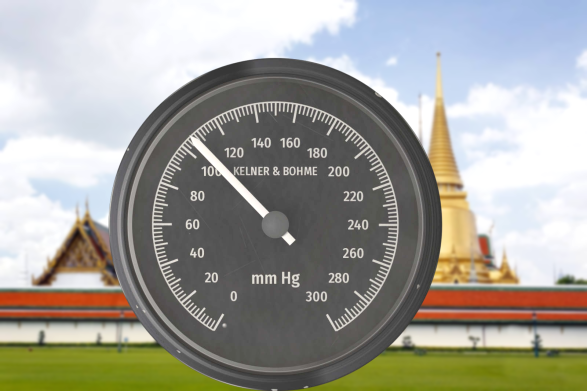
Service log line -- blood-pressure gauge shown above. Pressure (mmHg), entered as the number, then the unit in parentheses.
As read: 106 (mmHg)
